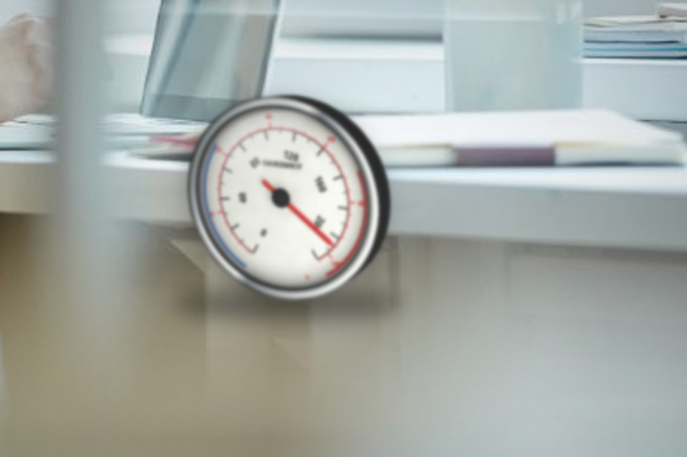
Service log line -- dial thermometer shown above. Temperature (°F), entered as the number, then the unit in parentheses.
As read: 205 (°F)
